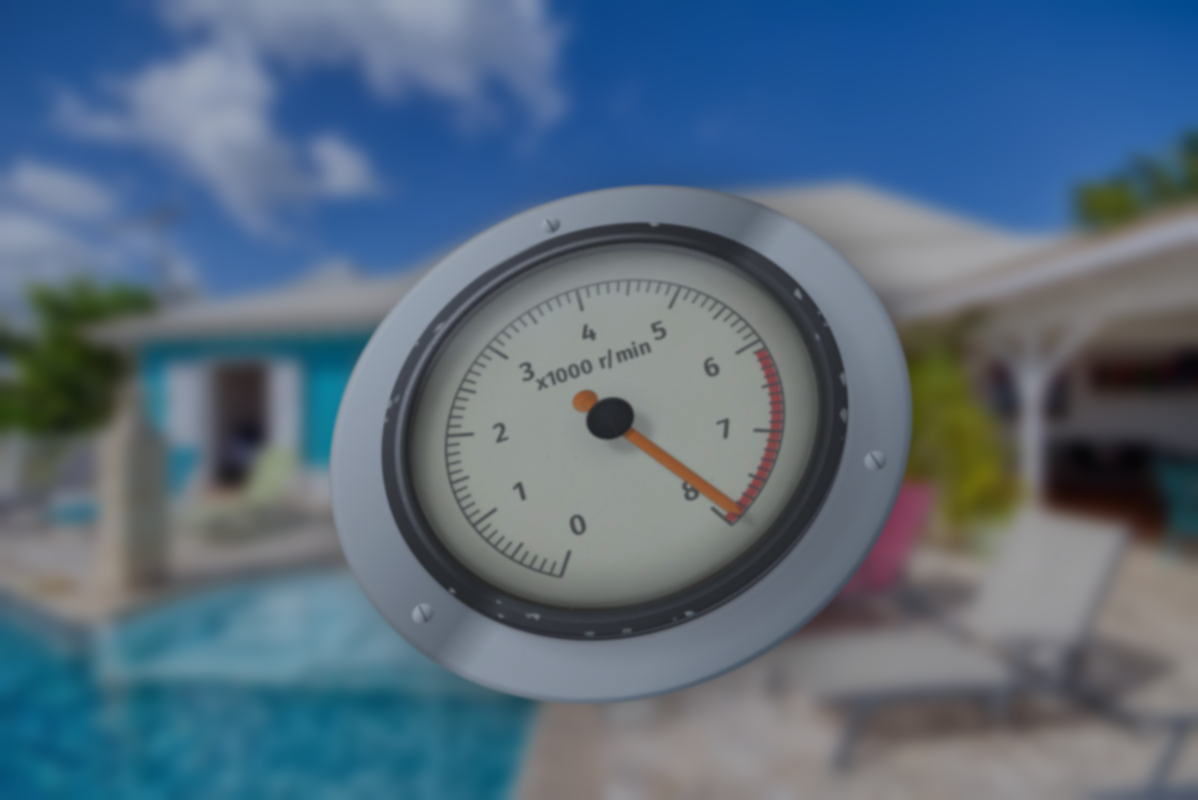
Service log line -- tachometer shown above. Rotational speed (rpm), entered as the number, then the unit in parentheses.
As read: 7900 (rpm)
